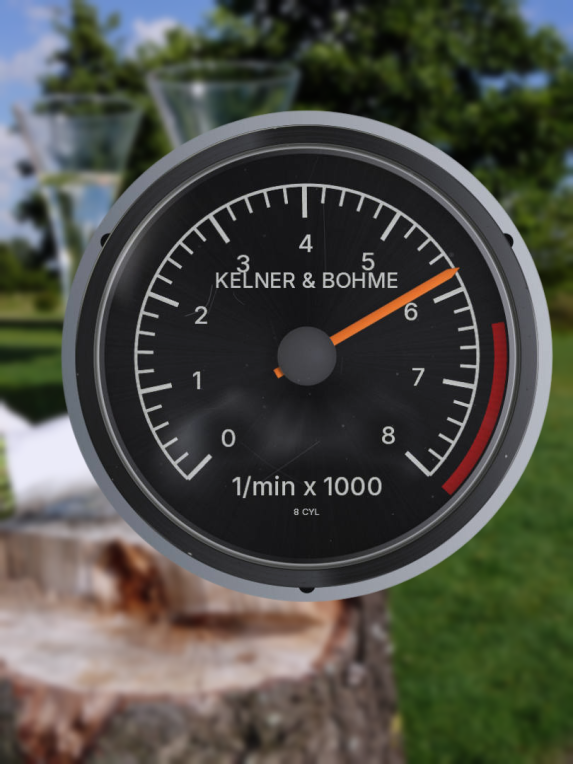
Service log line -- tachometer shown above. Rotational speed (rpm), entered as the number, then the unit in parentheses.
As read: 5800 (rpm)
